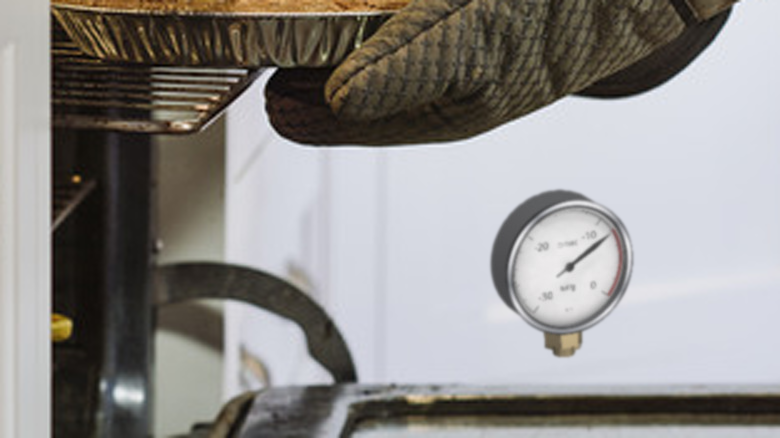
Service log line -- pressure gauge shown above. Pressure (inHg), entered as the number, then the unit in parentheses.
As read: -8 (inHg)
